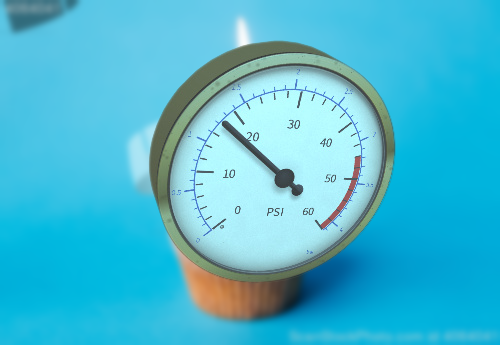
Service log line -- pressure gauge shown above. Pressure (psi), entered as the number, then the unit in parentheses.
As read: 18 (psi)
